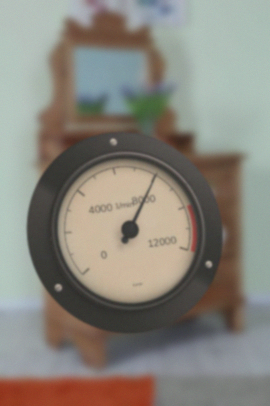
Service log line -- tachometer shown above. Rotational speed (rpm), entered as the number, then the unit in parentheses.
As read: 8000 (rpm)
